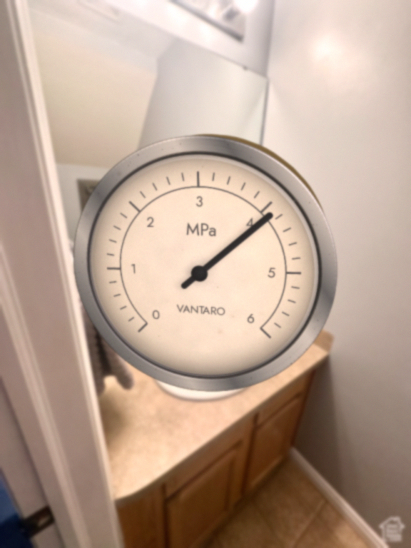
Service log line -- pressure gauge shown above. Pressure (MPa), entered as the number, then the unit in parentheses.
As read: 4.1 (MPa)
